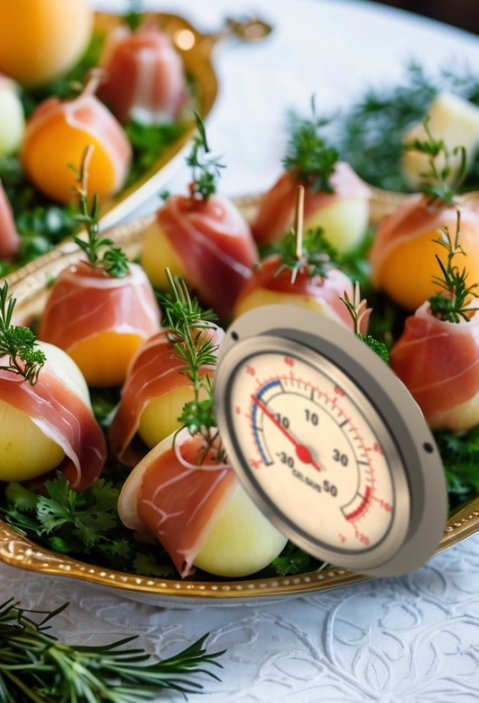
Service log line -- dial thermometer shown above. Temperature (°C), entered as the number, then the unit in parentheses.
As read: -10 (°C)
